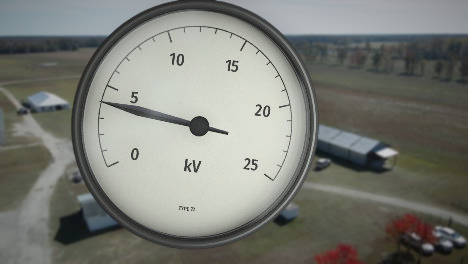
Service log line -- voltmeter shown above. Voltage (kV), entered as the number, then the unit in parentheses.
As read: 4 (kV)
